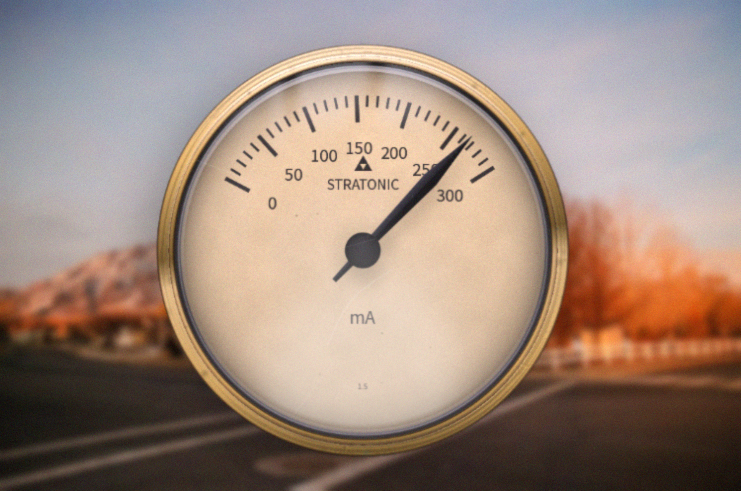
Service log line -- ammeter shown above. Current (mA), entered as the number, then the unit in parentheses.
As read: 265 (mA)
